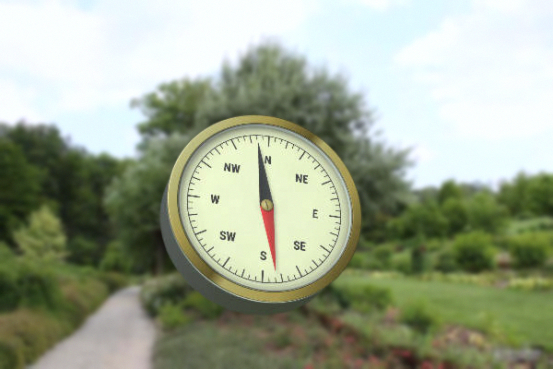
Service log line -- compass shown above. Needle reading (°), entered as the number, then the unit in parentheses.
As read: 170 (°)
